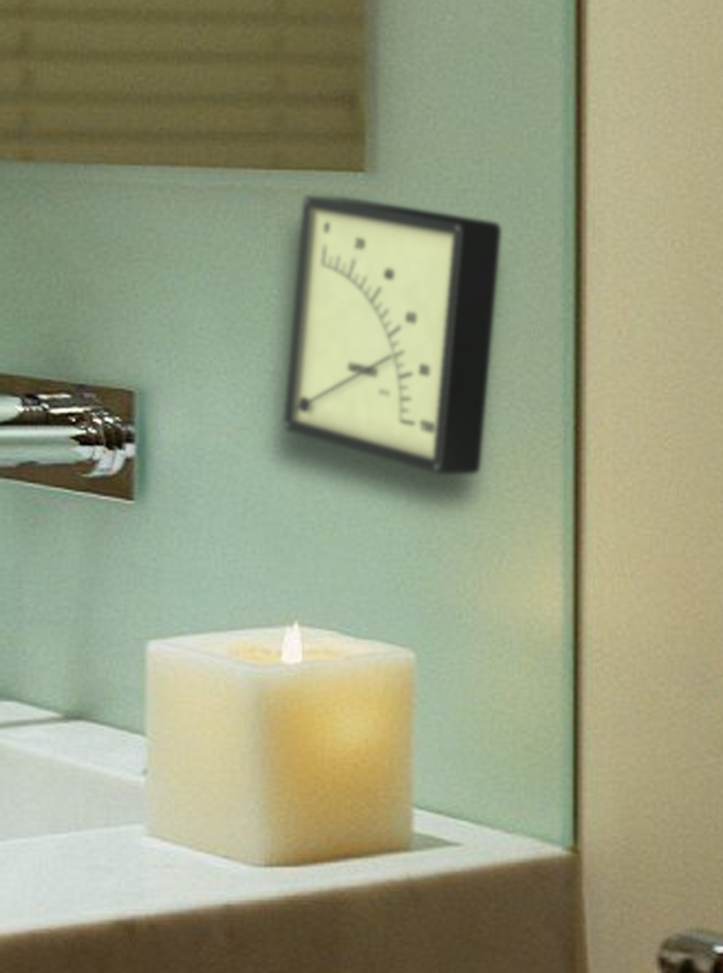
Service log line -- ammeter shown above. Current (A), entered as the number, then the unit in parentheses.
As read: 70 (A)
